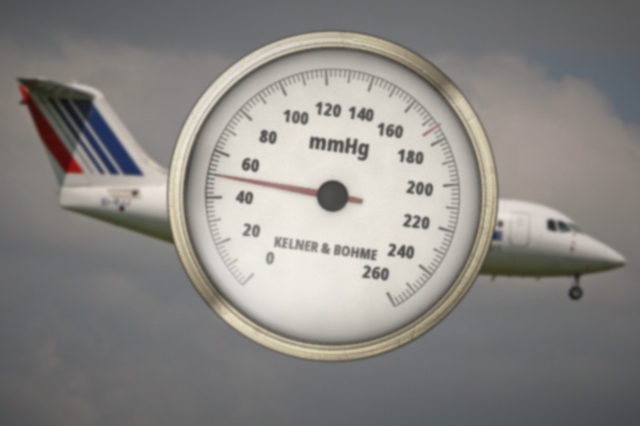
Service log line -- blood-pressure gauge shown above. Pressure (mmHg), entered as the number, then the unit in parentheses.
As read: 50 (mmHg)
